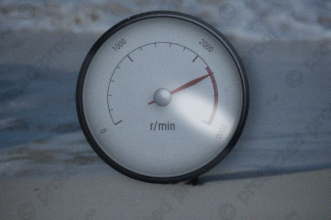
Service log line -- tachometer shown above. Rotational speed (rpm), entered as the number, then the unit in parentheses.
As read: 2300 (rpm)
